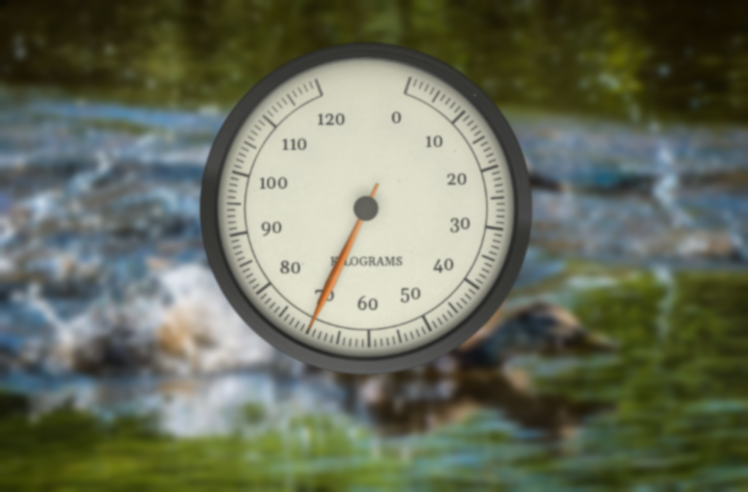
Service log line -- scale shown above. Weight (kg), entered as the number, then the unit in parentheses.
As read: 70 (kg)
